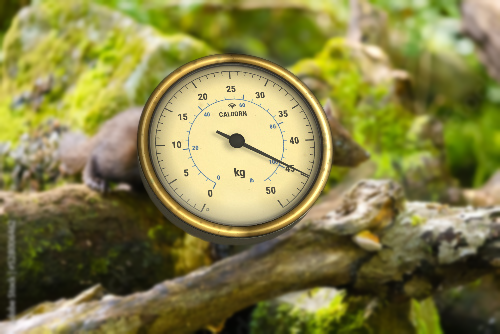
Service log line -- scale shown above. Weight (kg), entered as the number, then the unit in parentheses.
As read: 45 (kg)
